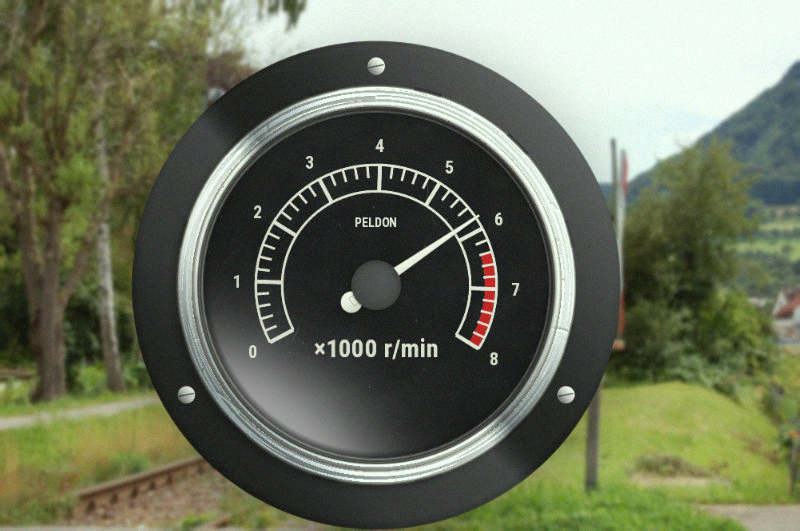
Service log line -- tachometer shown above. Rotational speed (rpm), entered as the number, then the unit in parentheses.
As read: 5800 (rpm)
